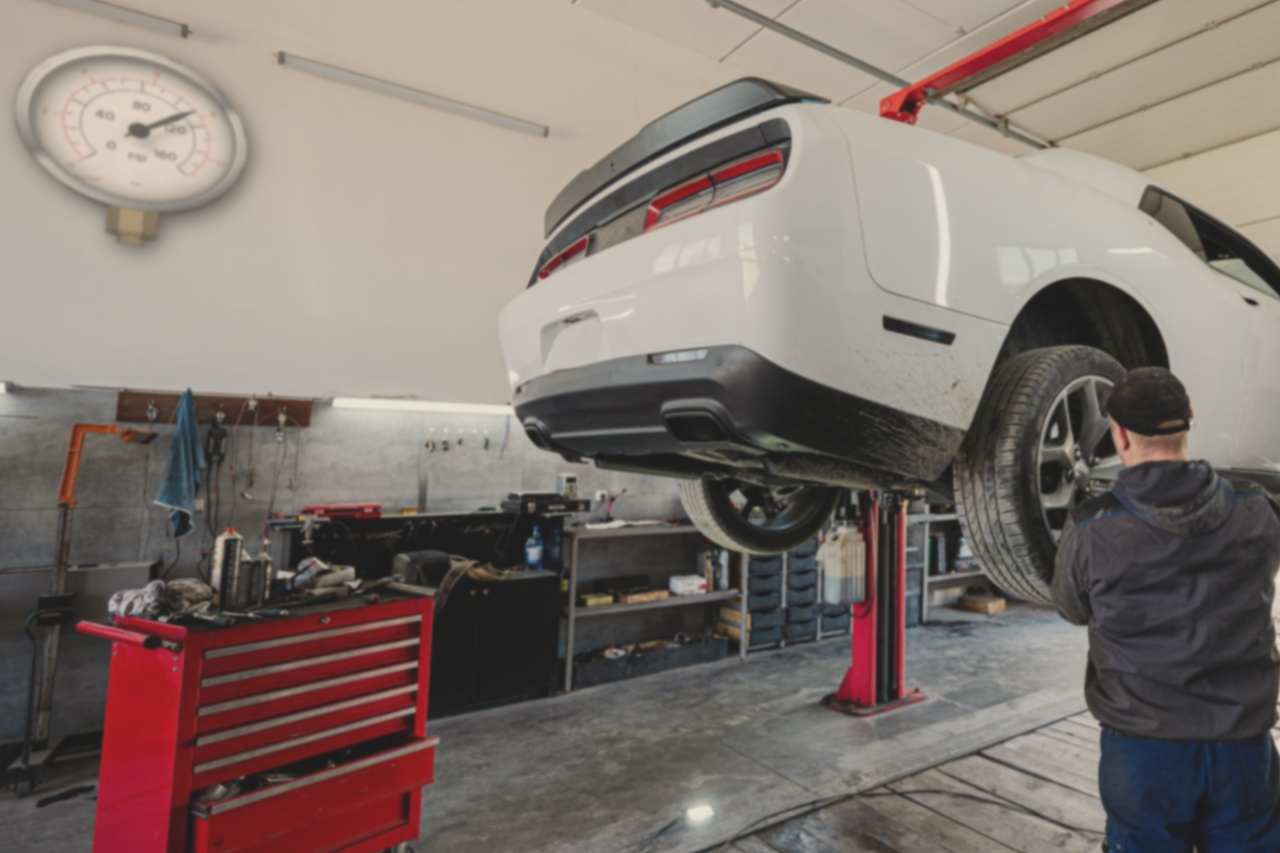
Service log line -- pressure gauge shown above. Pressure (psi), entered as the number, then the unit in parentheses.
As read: 110 (psi)
